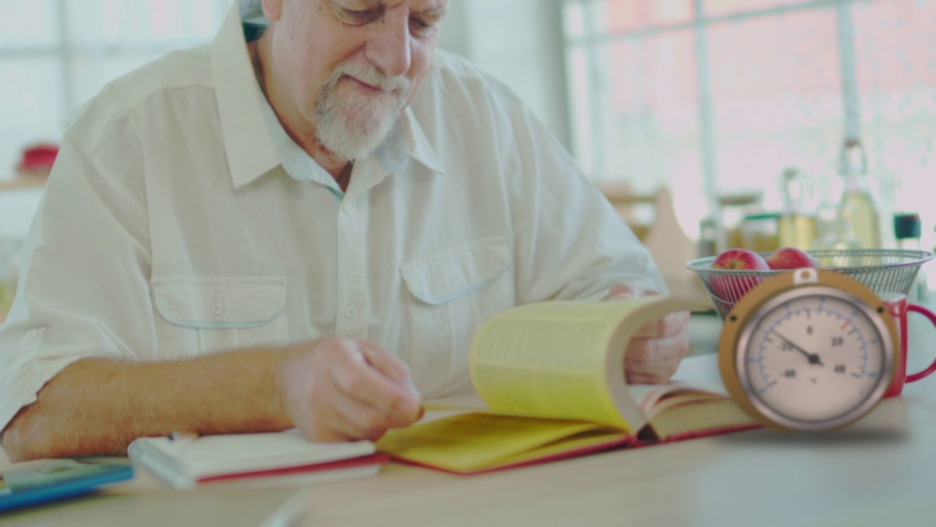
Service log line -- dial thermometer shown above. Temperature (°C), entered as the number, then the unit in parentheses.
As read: -16 (°C)
